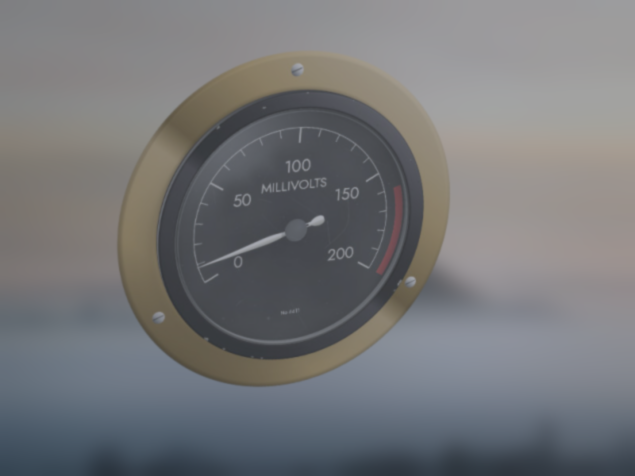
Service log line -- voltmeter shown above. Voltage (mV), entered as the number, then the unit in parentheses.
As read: 10 (mV)
